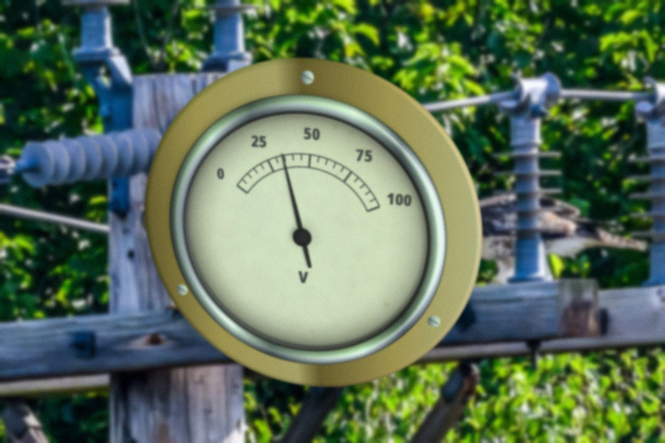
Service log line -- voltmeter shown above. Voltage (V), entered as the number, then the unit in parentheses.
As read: 35 (V)
